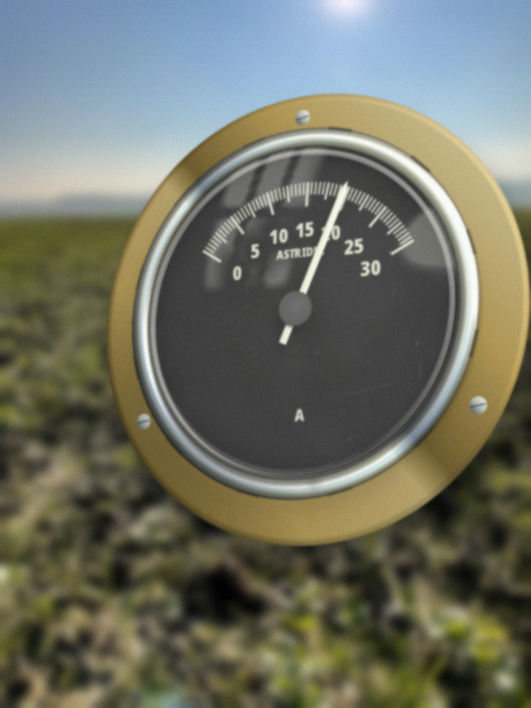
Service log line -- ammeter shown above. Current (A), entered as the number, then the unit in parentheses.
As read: 20 (A)
